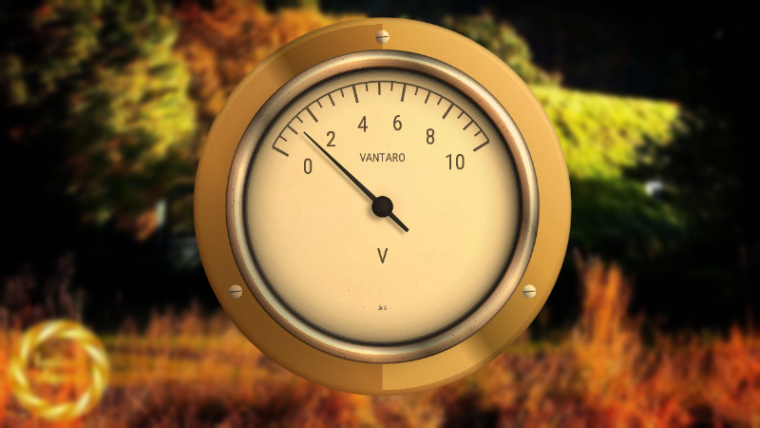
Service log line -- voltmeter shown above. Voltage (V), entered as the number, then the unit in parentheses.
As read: 1.25 (V)
